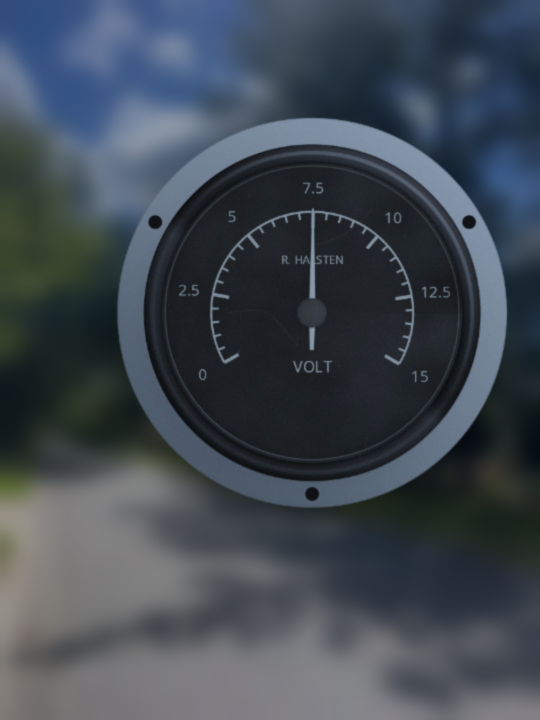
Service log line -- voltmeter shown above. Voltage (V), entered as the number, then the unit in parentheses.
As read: 7.5 (V)
